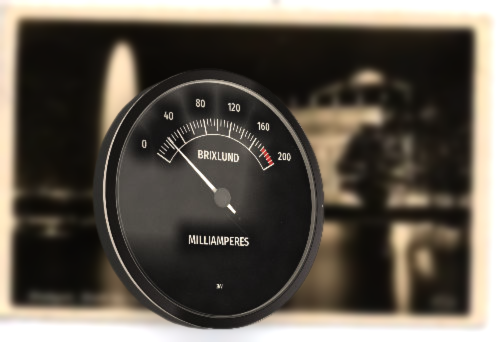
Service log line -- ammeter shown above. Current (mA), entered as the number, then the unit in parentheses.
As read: 20 (mA)
